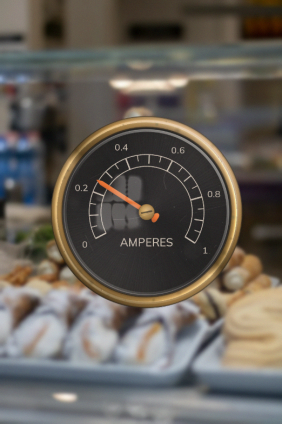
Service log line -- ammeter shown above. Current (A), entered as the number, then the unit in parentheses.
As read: 0.25 (A)
